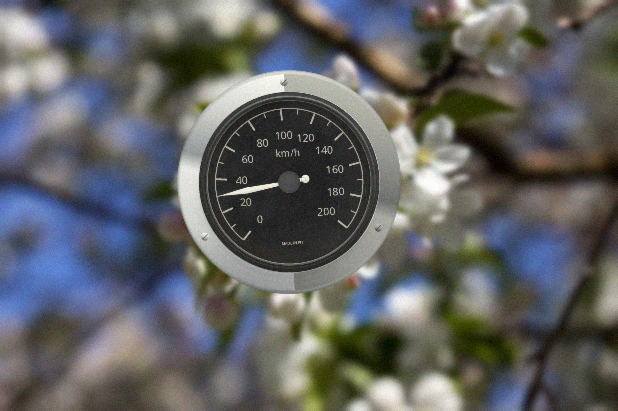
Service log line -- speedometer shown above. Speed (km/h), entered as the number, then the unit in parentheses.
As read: 30 (km/h)
